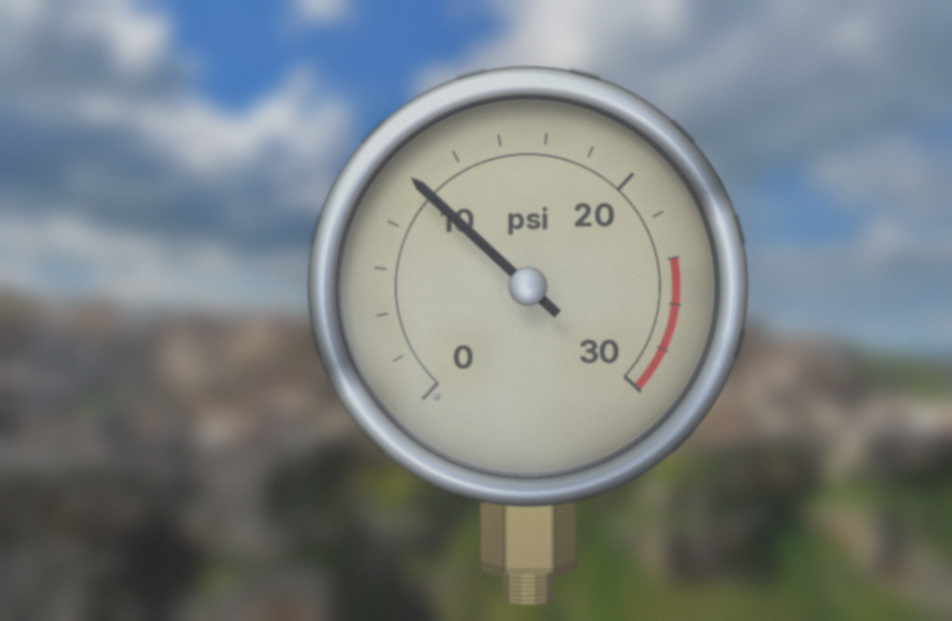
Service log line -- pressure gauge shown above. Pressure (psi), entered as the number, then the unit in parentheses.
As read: 10 (psi)
